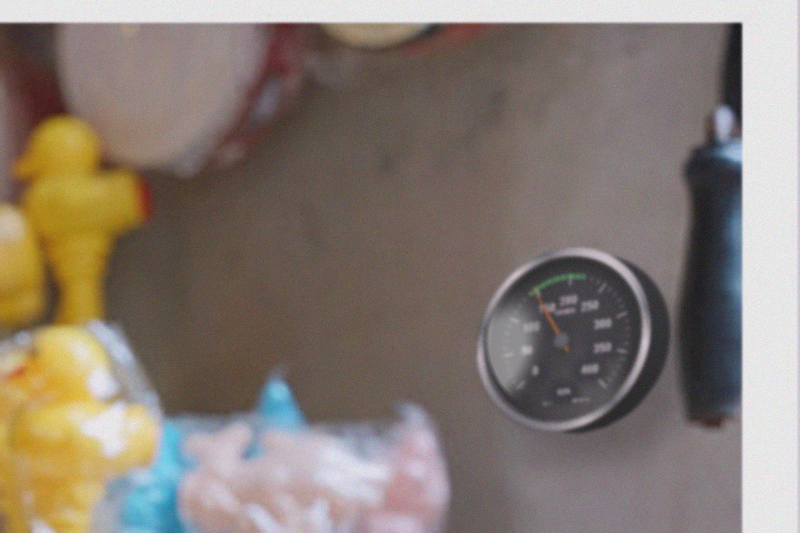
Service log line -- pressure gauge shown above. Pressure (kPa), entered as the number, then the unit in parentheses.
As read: 150 (kPa)
